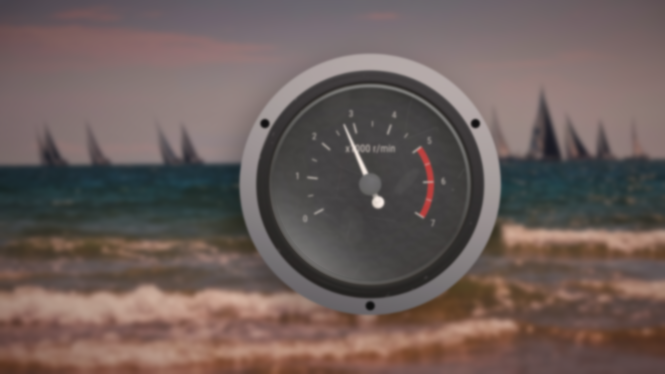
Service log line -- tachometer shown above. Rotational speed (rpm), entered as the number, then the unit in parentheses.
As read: 2750 (rpm)
